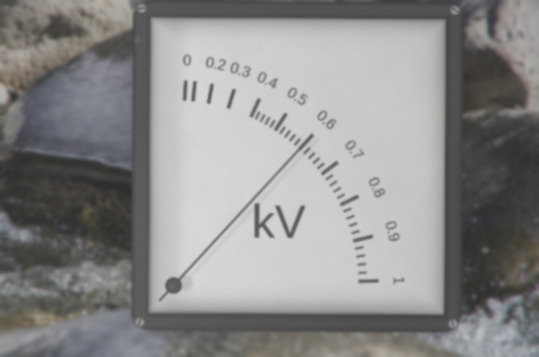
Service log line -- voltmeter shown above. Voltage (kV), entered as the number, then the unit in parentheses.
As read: 0.6 (kV)
